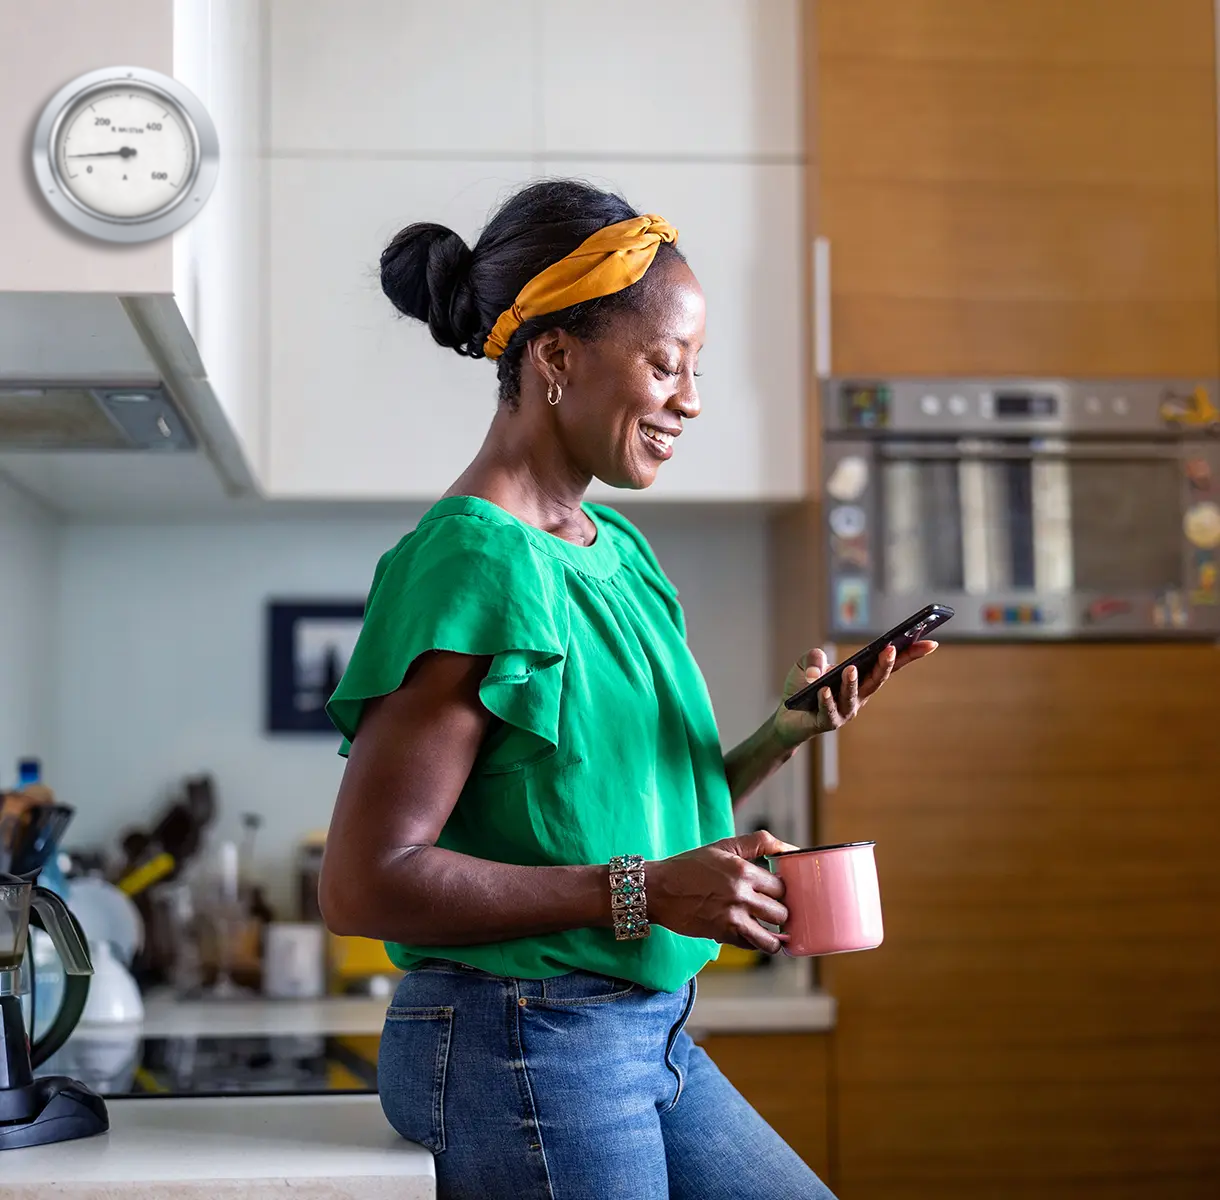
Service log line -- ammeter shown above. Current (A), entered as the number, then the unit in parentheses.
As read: 50 (A)
